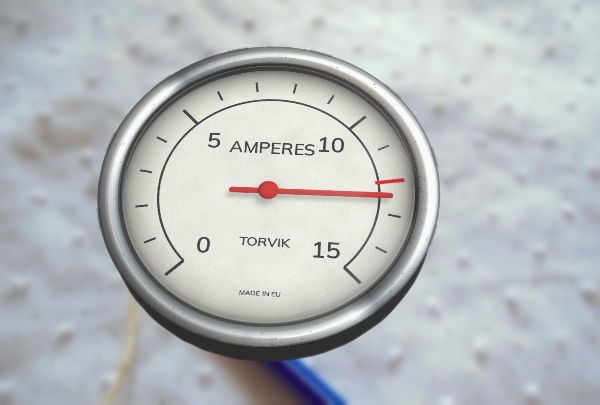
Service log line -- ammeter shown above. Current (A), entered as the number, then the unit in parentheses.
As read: 12.5 (A)
